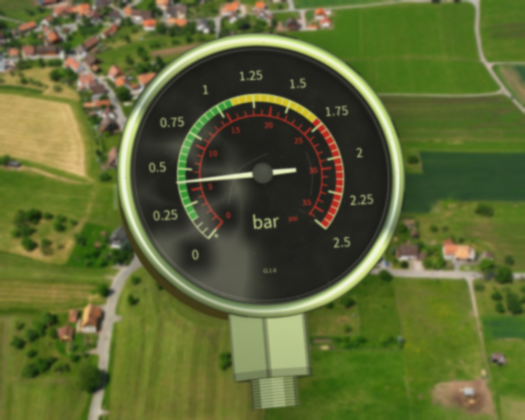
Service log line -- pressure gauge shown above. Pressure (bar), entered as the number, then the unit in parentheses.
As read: 0.4 (bar)
